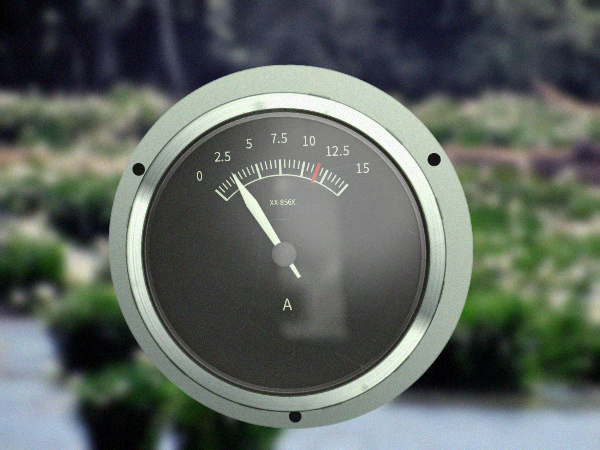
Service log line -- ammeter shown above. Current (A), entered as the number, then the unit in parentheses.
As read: 2.5 (A)
